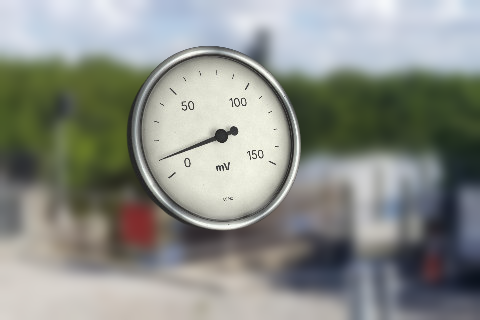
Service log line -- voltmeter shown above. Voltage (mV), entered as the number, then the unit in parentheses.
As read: 10 (mV)
